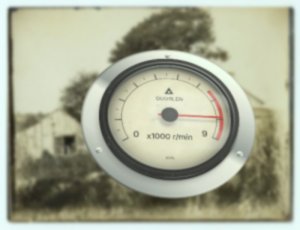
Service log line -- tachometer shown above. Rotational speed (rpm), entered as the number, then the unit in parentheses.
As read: 8000 (rpm)
